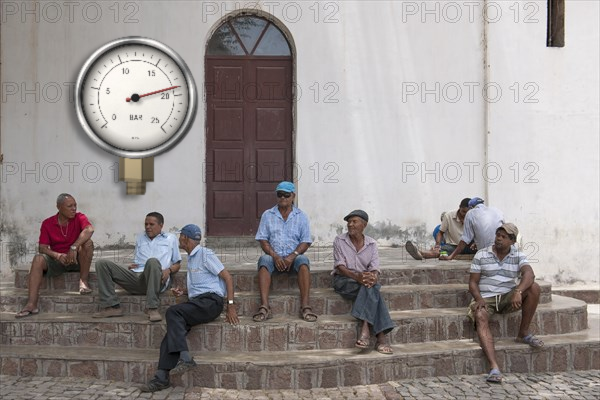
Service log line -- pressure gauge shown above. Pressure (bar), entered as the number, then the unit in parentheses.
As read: 19 (bar)
